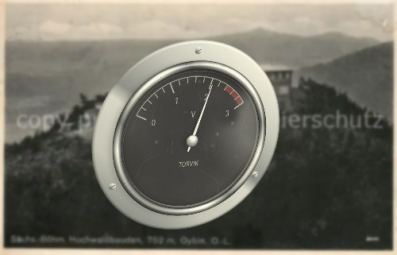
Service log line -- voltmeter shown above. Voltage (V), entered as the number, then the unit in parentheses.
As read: 2 (V)
